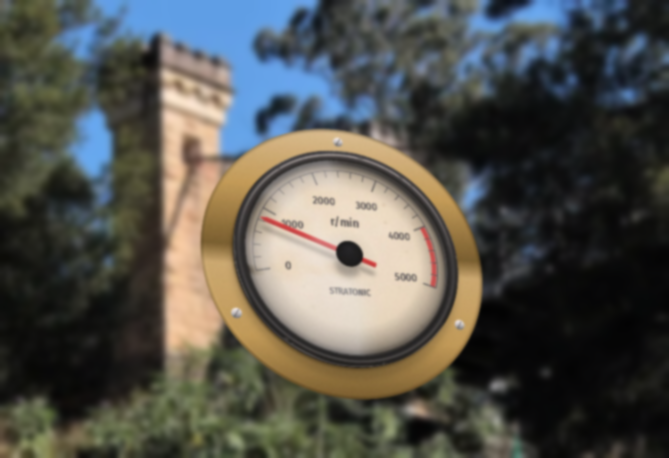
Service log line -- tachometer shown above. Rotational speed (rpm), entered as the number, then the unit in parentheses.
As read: 800 (rpm)
